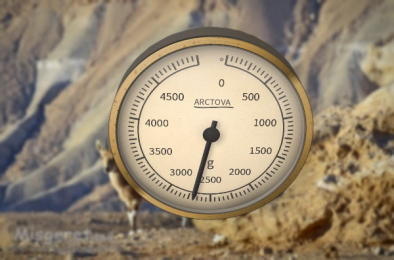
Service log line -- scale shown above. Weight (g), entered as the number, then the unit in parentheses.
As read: 2700 (g)
